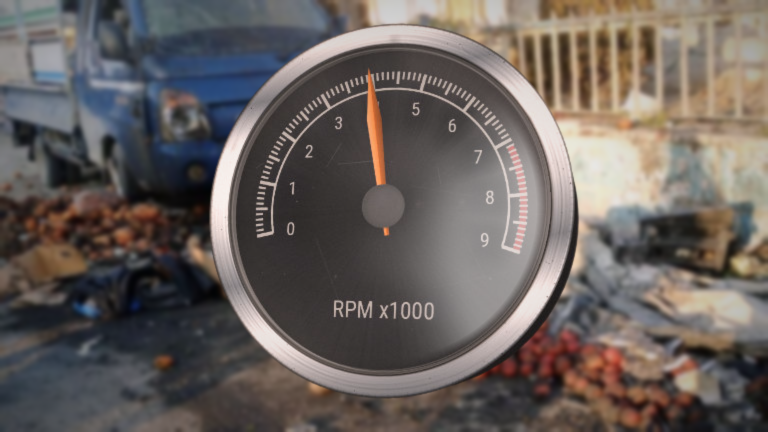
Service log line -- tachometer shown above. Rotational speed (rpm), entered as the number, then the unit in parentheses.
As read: 4000 (rpm)
